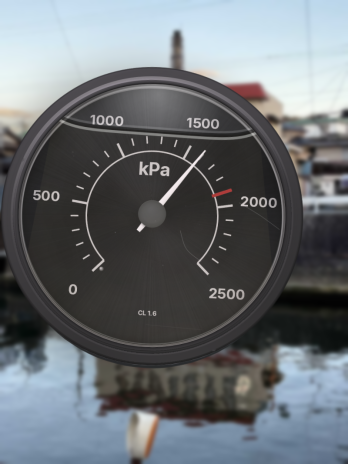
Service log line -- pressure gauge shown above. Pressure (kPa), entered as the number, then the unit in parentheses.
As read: 1600 (kPa)
